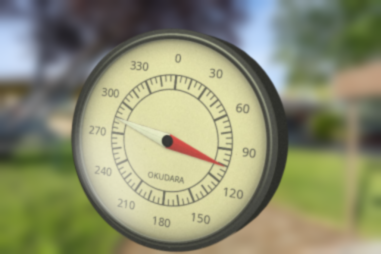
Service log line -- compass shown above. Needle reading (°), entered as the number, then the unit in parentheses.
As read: 105 (°)
